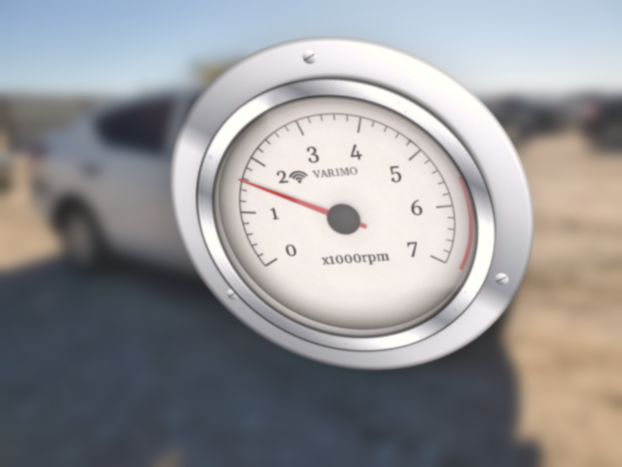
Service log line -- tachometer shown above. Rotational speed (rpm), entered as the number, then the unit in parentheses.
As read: 1600 (rpm)
